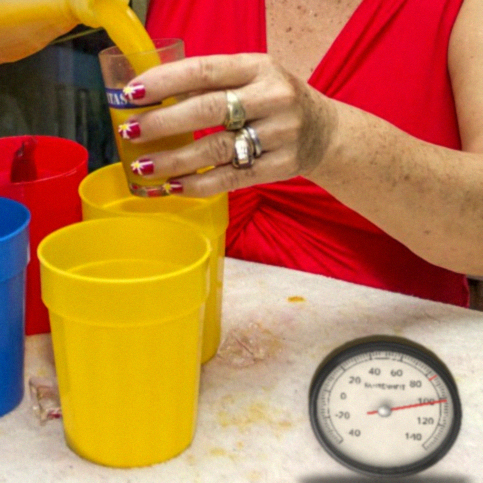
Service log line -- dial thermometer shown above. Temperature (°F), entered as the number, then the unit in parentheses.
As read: 100 (°F)
